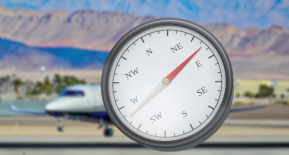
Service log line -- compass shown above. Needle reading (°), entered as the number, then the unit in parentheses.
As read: 75 (°)
